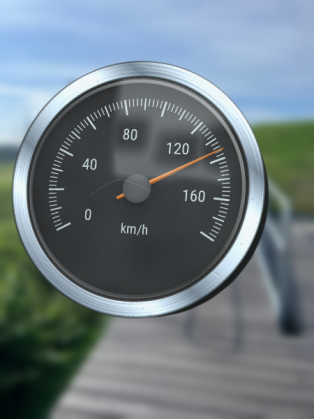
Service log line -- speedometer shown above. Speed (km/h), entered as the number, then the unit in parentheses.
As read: 136 (km/h)
